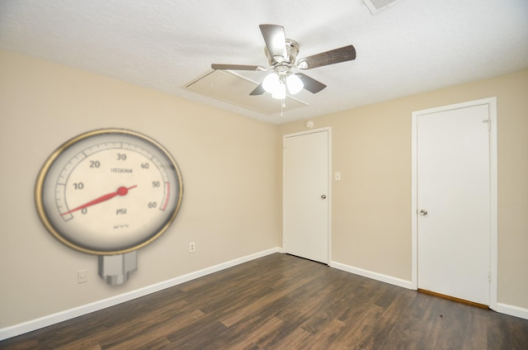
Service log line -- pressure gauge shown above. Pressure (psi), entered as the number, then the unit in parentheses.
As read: 2 (psi)
